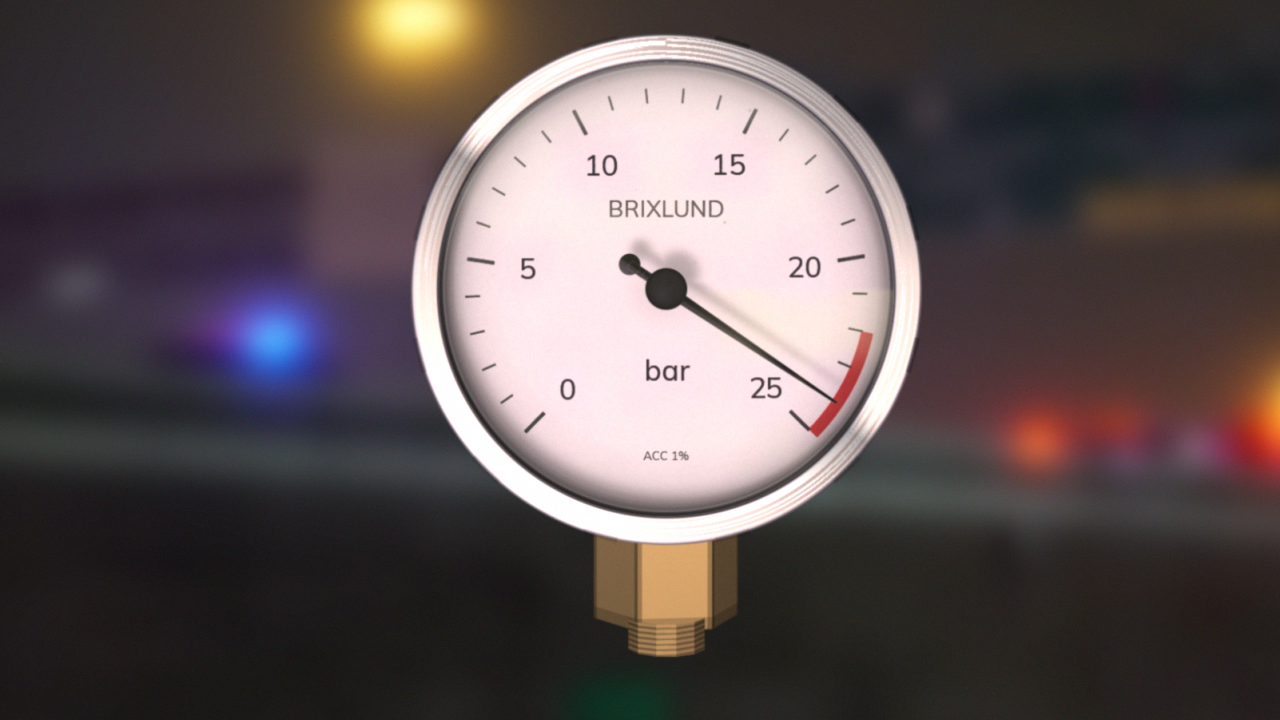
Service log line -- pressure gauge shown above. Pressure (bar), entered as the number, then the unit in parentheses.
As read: 24 (bar)
